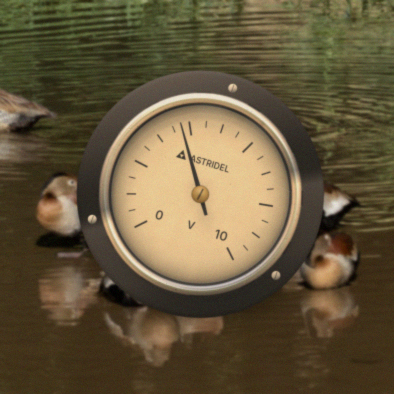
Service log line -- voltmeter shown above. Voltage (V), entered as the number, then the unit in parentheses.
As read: 3.75 (V)
